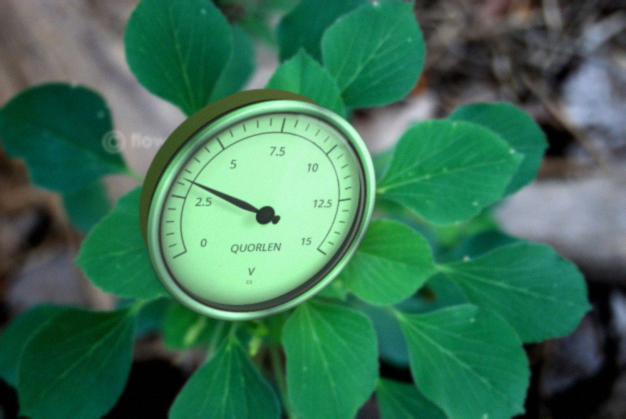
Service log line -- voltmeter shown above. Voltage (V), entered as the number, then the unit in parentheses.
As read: 3.25 (V)
